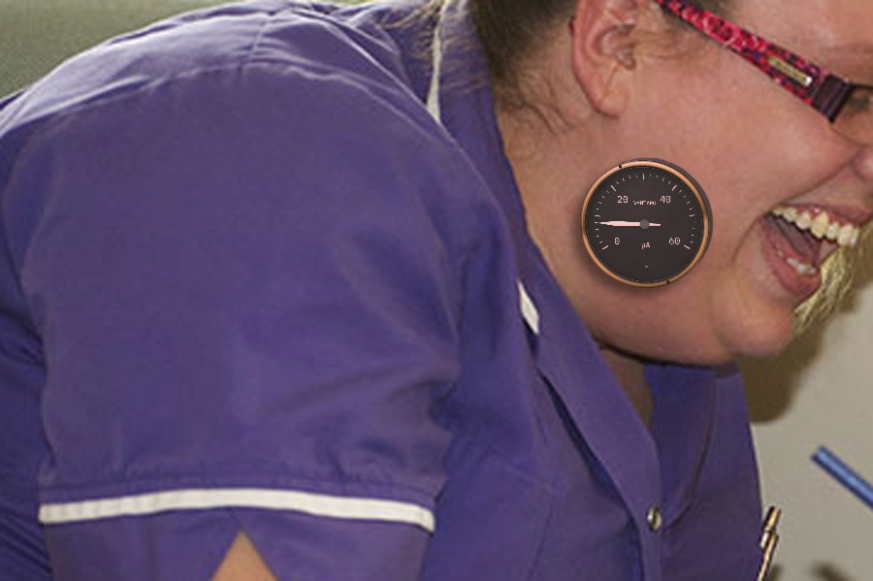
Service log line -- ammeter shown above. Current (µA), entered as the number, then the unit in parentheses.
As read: 8 (µA)
